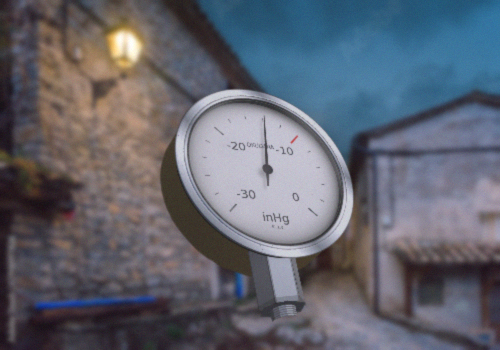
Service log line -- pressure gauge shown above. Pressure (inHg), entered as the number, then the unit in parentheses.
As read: -14 (inHg)
